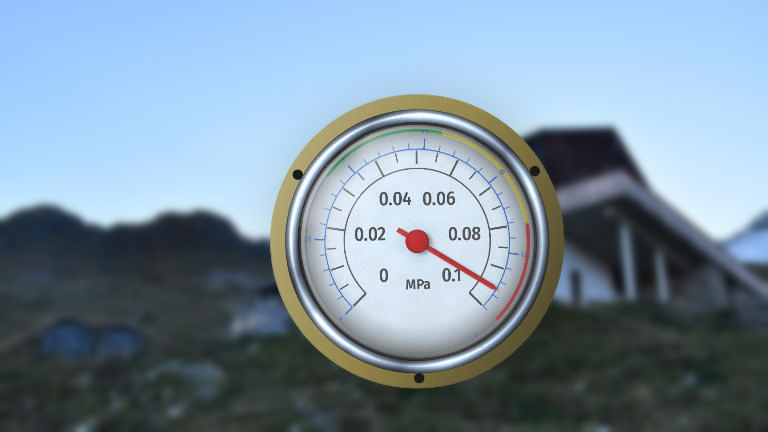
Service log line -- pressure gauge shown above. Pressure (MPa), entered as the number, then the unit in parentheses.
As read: 0.095 (MPa)
